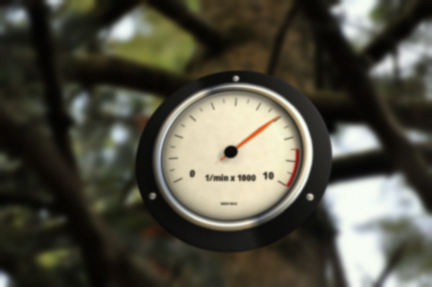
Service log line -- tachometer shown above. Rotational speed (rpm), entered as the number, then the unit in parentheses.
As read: 7000 (rpm)
